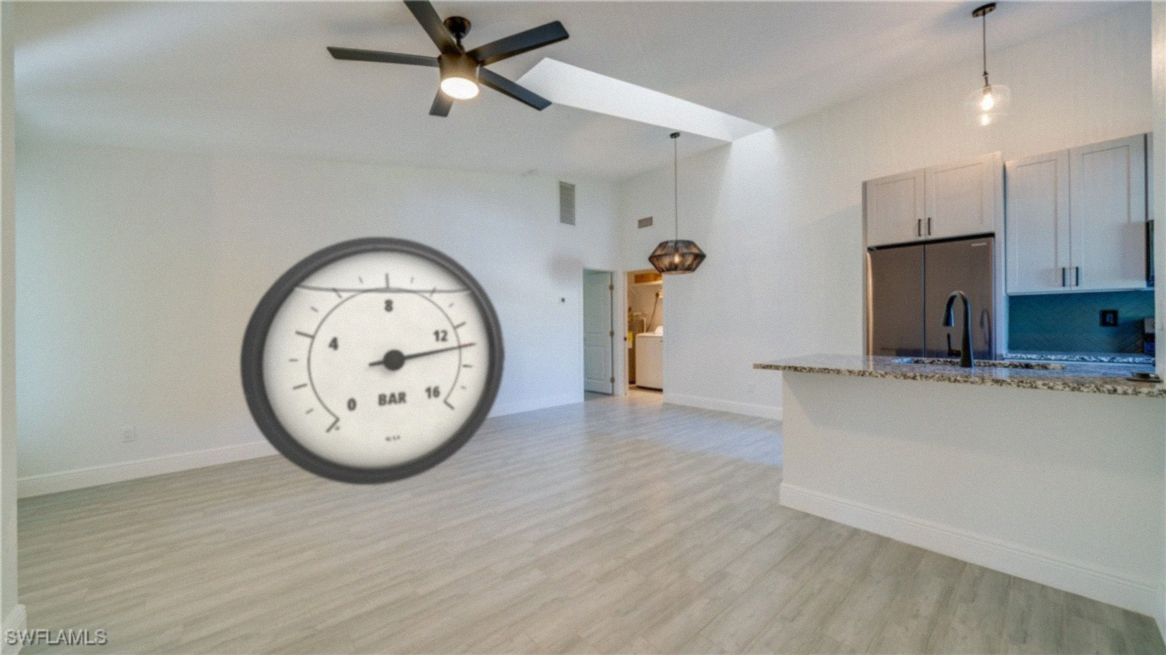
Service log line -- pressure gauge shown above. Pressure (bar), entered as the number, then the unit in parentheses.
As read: 13 (bar)
